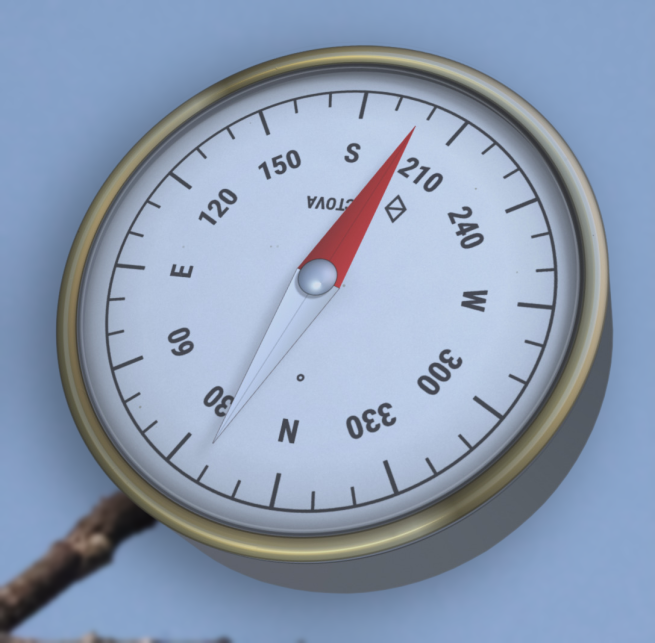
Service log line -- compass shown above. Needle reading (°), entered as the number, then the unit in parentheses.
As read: 200 (°)
